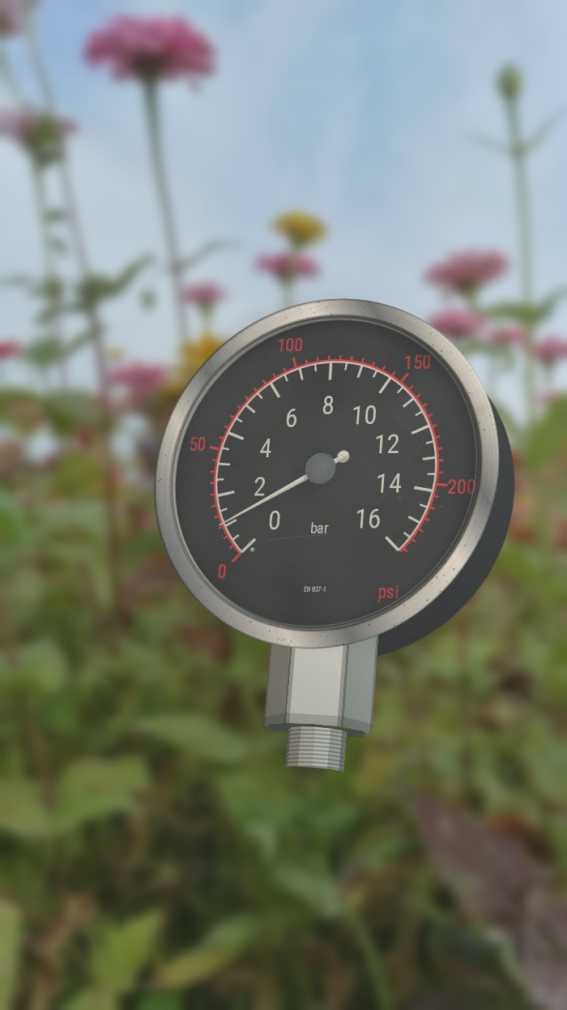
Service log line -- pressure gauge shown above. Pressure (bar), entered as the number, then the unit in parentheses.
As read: 1 (bar)
